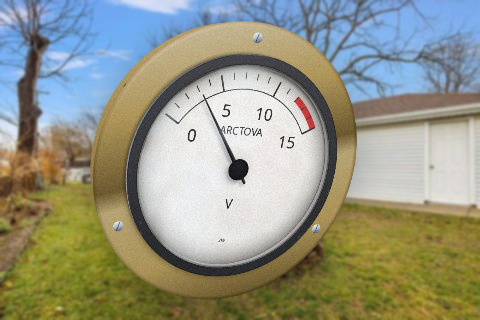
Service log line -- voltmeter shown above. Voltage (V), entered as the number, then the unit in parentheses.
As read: 3 (V)
